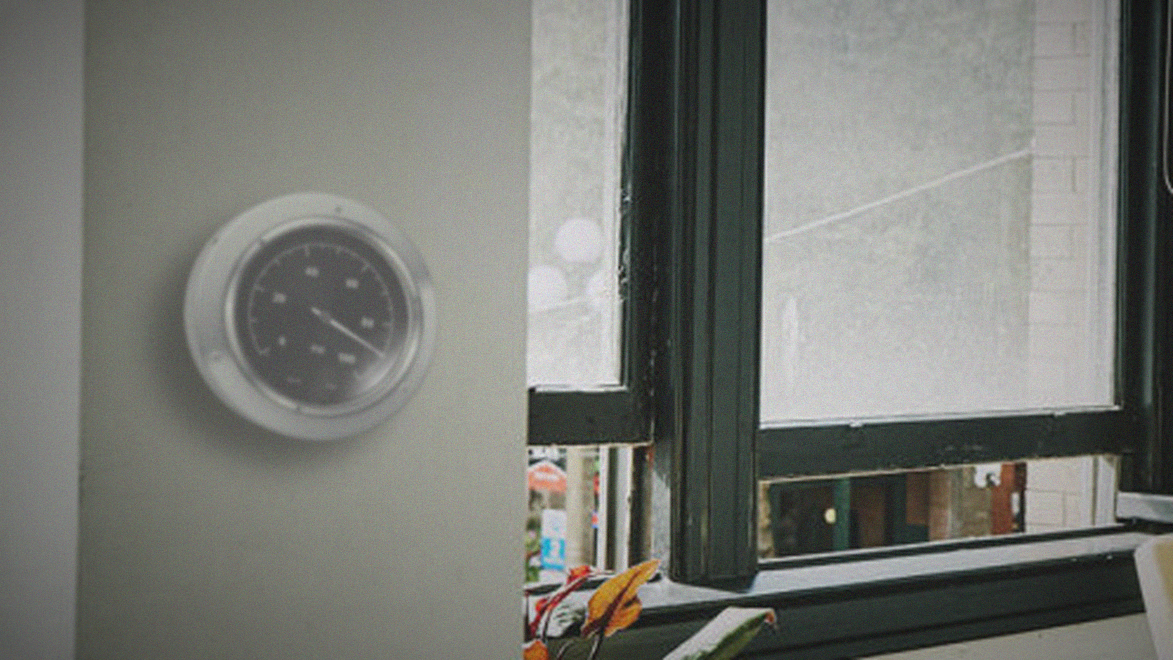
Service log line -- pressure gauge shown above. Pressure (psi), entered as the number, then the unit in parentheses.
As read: 90 (psi)
